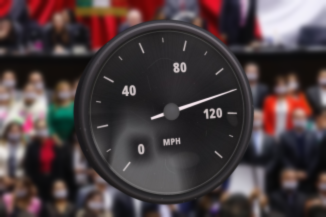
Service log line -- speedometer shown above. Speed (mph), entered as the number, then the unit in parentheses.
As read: 110 (mph)
